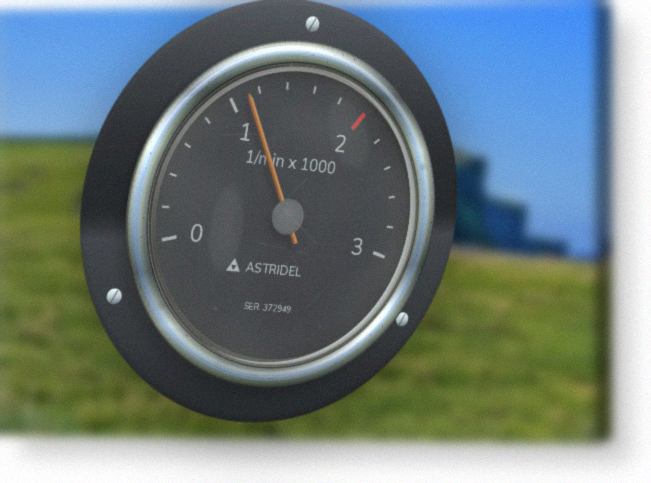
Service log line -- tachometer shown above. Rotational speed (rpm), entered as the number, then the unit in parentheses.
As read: 1100 (rpm)
